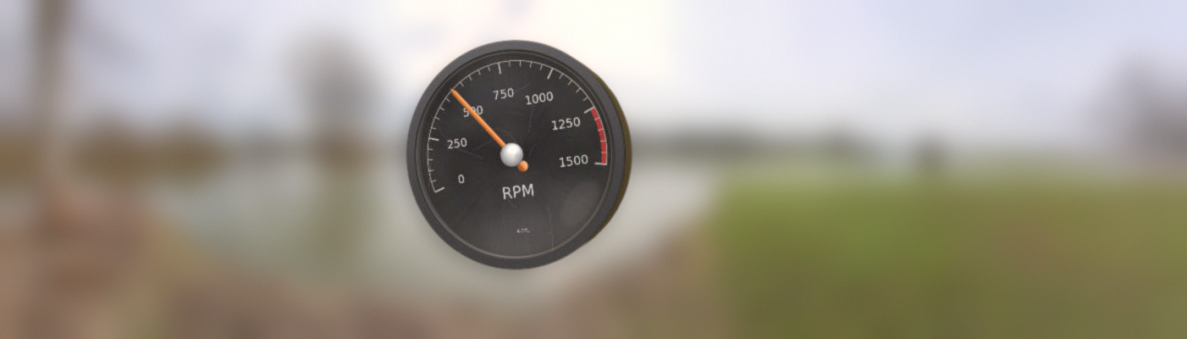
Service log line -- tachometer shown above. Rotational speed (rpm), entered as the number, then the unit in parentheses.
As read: 500 (rpm)
